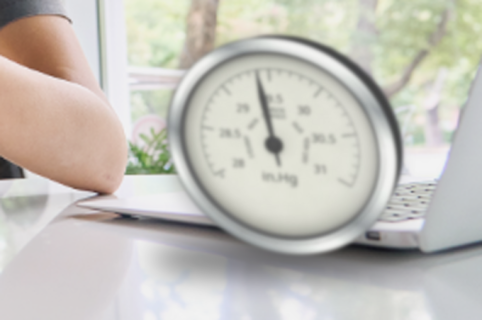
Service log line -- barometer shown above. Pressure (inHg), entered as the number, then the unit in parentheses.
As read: 29.4 (inHg)
